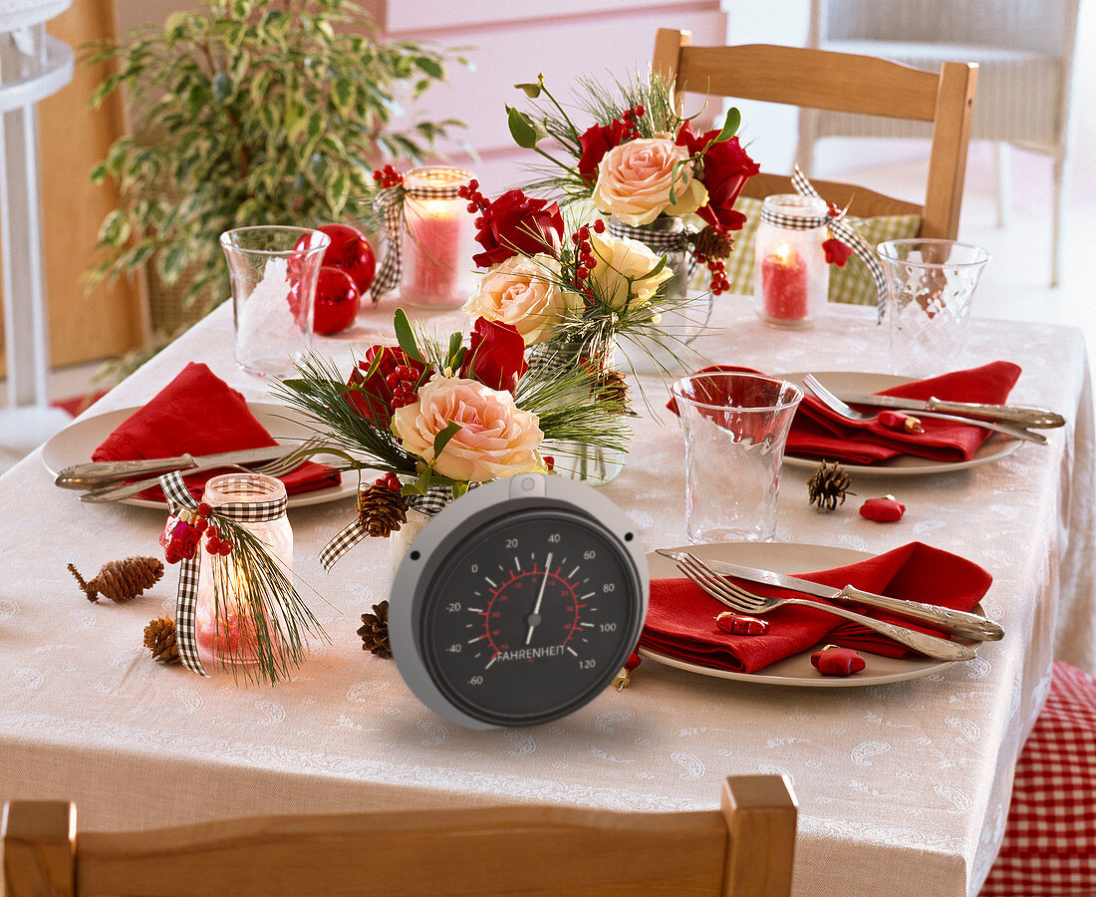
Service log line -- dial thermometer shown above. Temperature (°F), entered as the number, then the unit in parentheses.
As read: 40 (°F)
